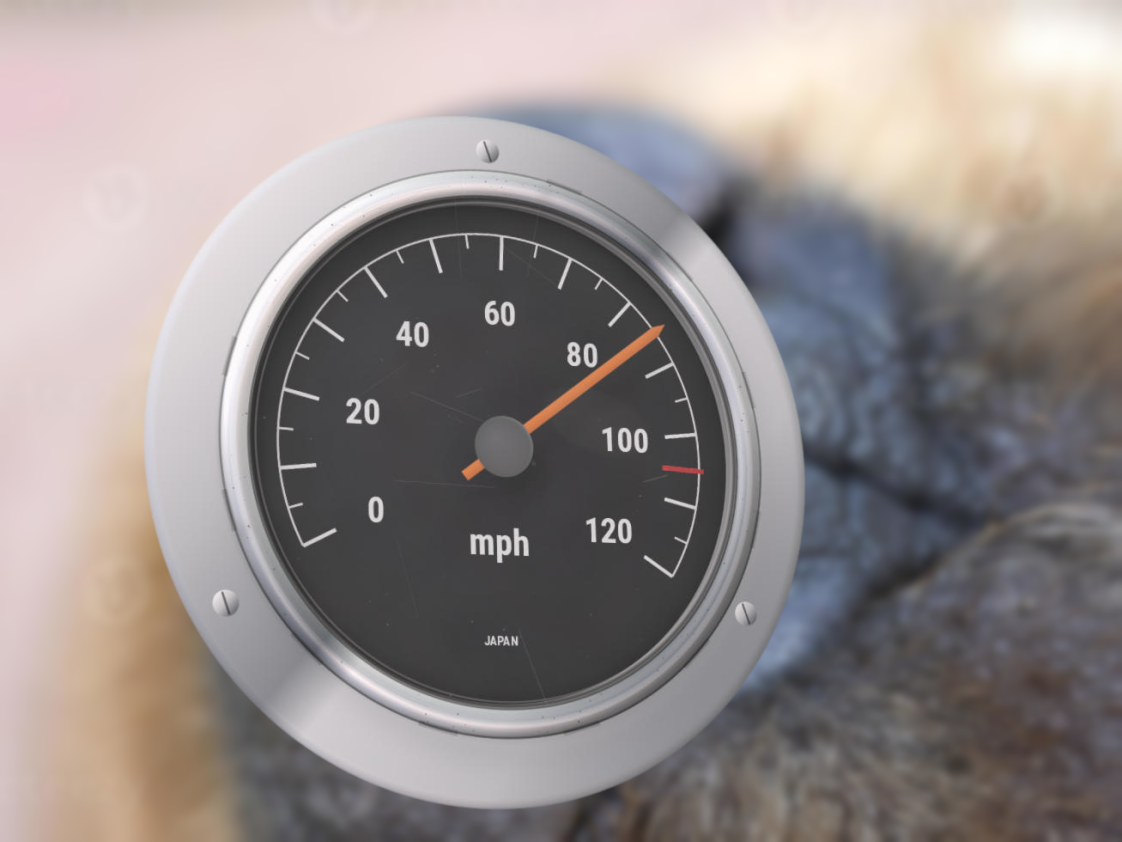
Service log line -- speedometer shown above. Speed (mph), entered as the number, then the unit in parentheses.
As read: 85 (mph)
